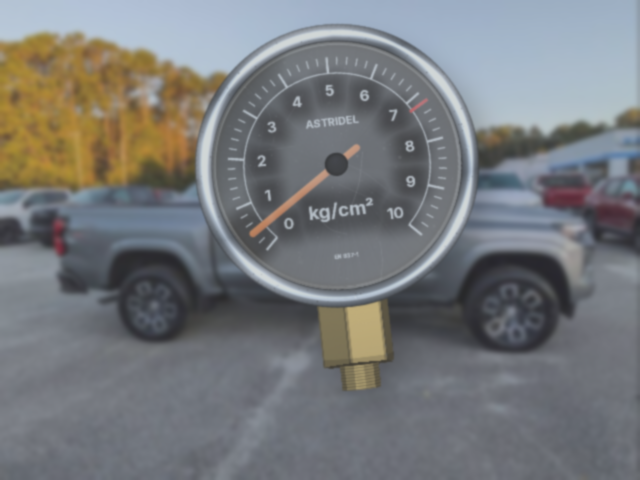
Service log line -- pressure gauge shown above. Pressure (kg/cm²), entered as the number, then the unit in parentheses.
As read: 0.4 (kg/cm²)
